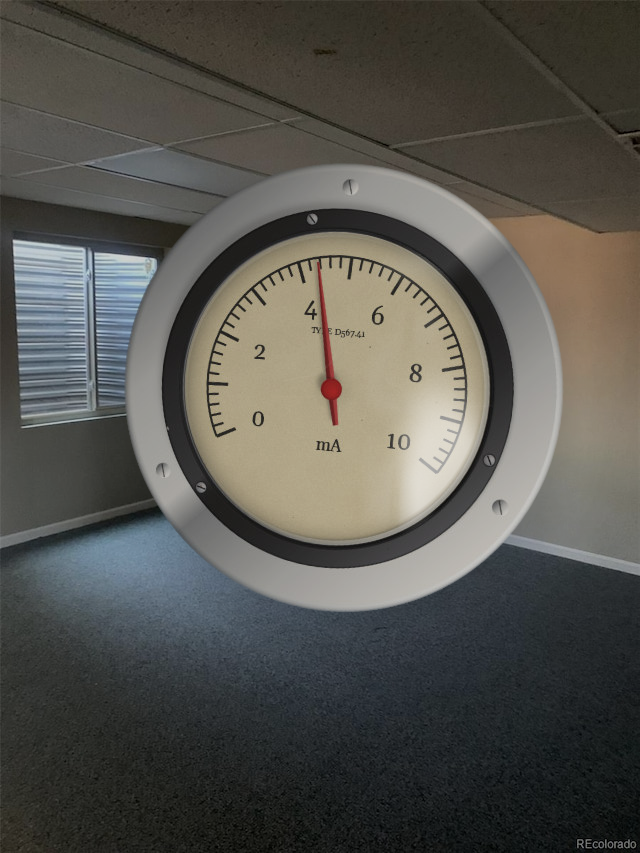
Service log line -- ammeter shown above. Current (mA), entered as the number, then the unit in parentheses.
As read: 4.4 (mA)
